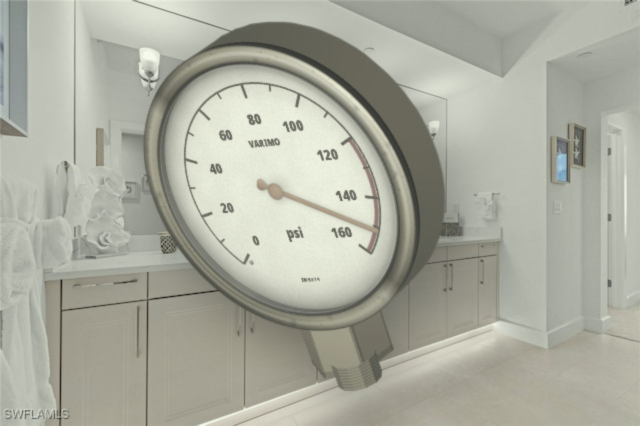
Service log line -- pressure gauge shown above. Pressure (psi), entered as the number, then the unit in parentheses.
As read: 150 (psi)
